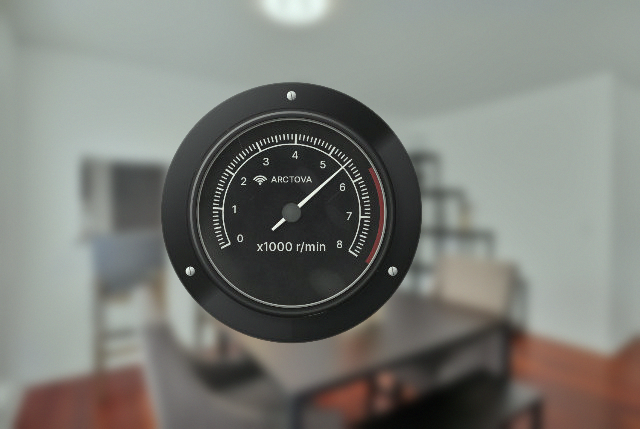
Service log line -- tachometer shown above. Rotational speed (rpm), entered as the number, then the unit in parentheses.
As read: 5500 (rpm)
